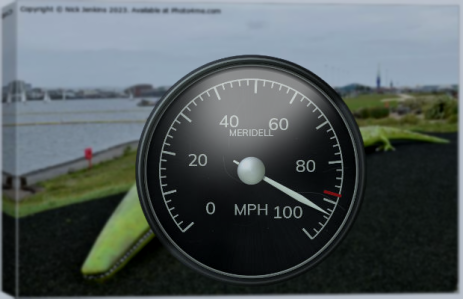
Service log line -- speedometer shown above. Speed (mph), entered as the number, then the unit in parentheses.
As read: 93 (mph)
